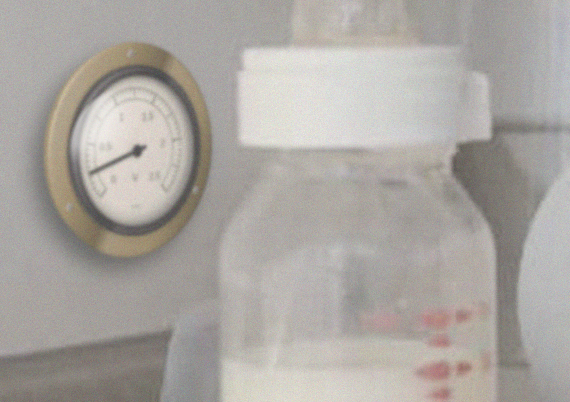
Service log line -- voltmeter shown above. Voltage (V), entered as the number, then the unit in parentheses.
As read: 0.25 (V)
